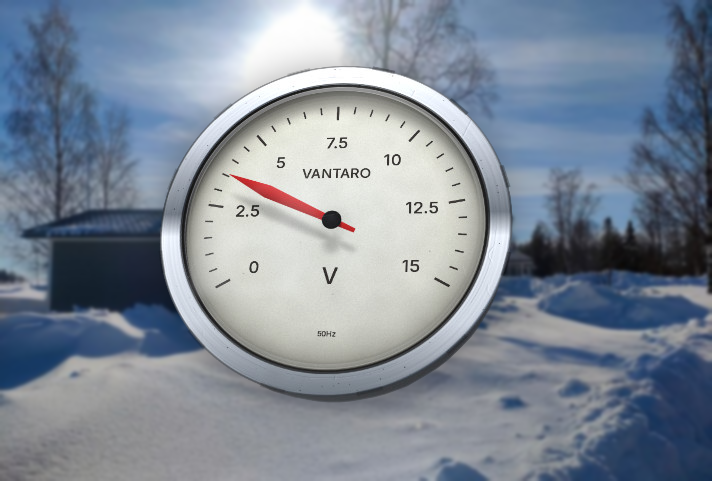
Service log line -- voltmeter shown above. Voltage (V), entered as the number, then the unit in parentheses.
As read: 3.5 (V)
